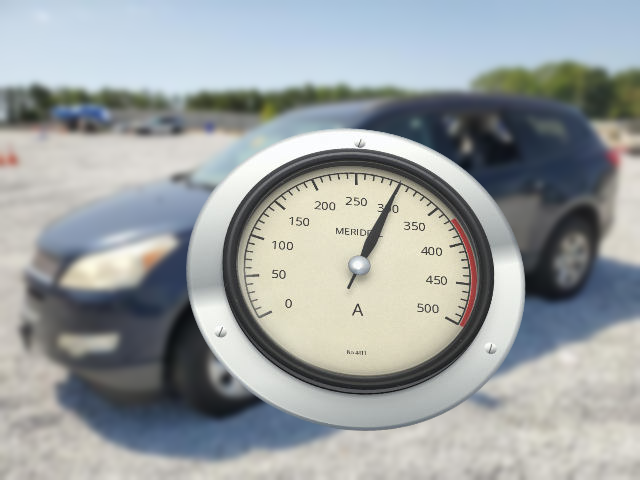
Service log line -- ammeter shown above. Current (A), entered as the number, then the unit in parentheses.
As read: 300 (A)
